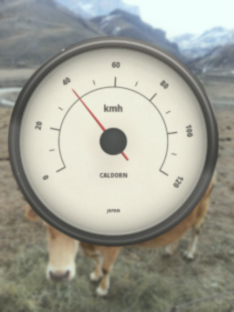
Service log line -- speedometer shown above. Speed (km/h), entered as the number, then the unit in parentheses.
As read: 40 (km/h)
